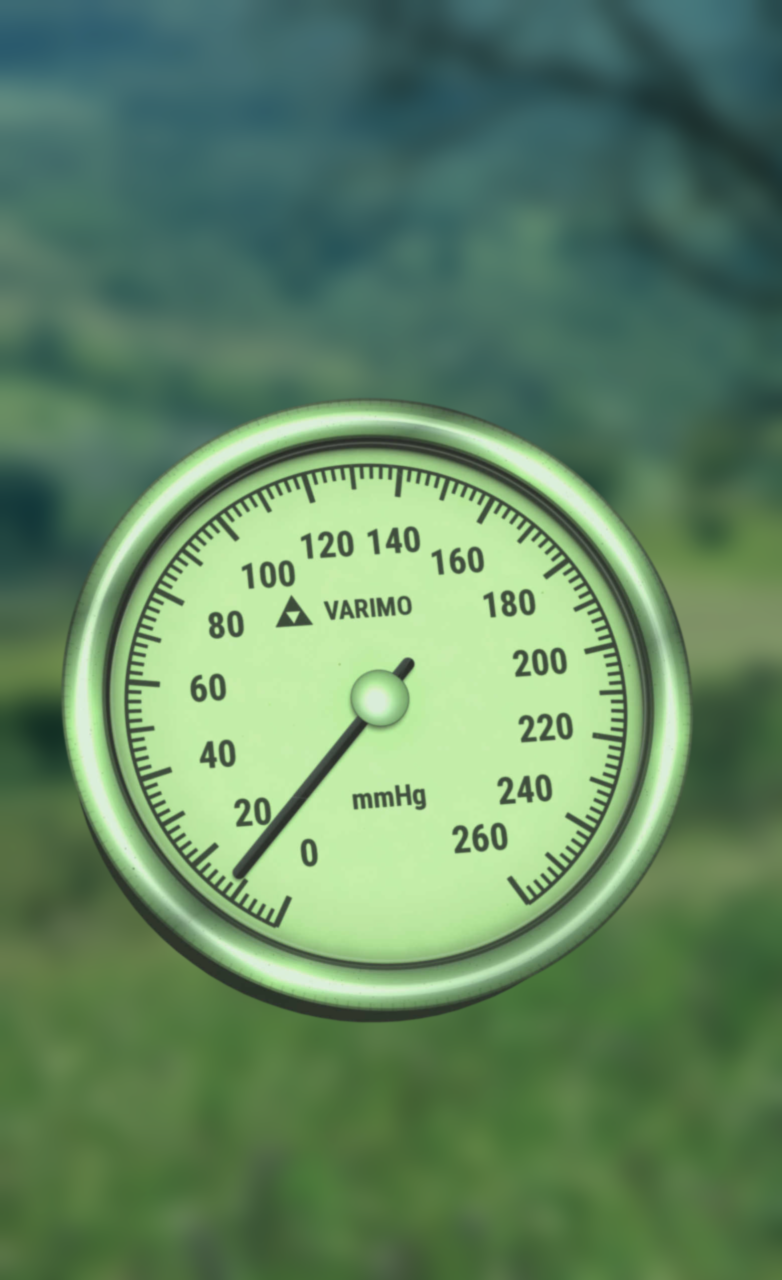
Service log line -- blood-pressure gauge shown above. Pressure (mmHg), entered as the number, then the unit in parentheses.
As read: 12 (mmHg)
